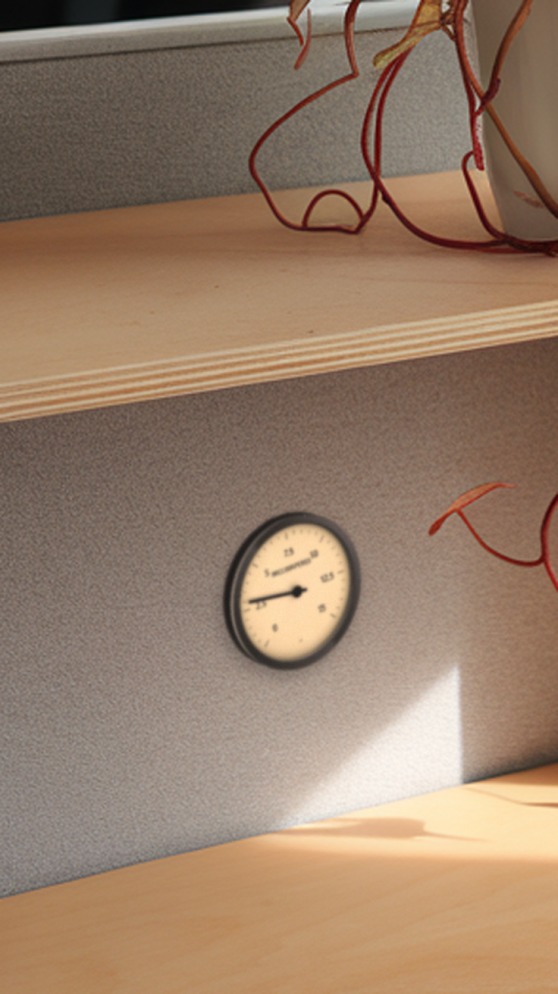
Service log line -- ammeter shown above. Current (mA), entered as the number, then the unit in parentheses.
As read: 3 (mA)
